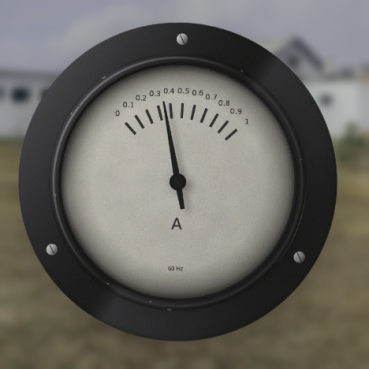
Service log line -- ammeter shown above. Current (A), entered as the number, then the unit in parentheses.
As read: 0.35 (A)
